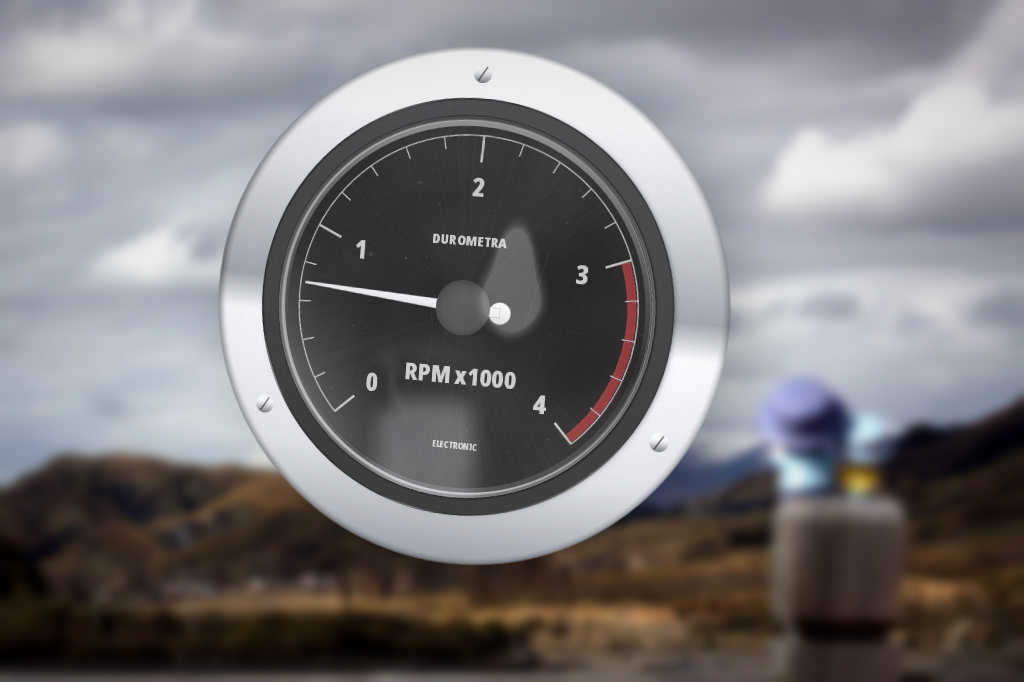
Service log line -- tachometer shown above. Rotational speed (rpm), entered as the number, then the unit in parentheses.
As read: 700 (rpm)
